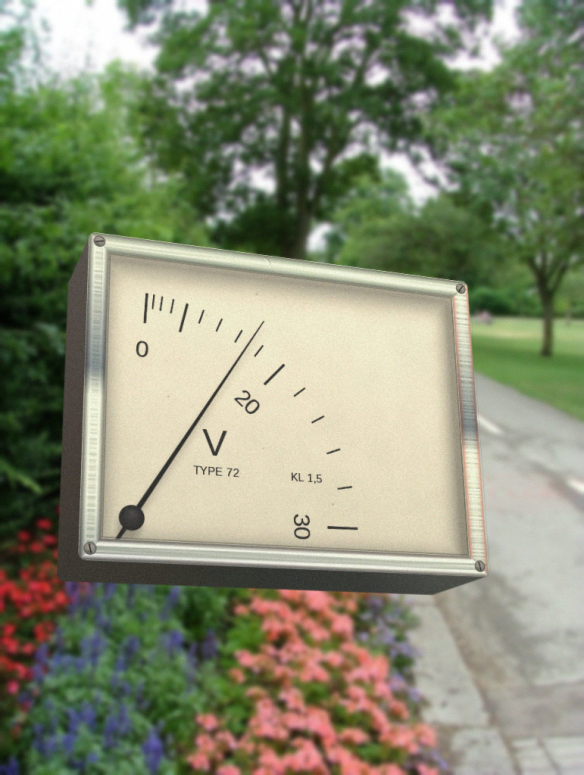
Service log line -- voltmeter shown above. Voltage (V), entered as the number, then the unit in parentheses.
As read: 17 (V)
